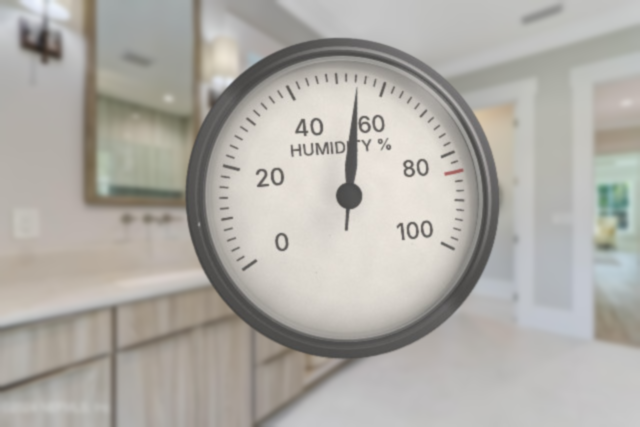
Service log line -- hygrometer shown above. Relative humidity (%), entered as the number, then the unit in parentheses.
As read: 54 (%)
